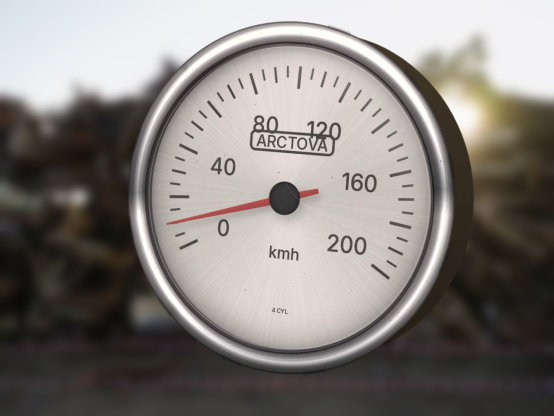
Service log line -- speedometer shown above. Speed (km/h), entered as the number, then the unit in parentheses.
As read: 10 (km/h)
